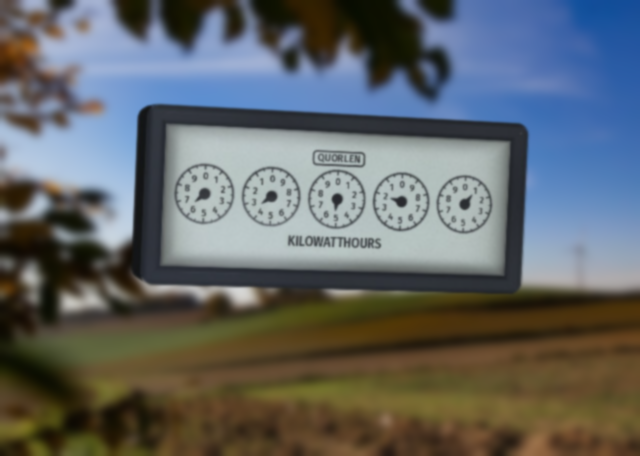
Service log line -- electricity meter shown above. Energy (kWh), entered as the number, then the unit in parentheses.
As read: 63521 (kWh)
